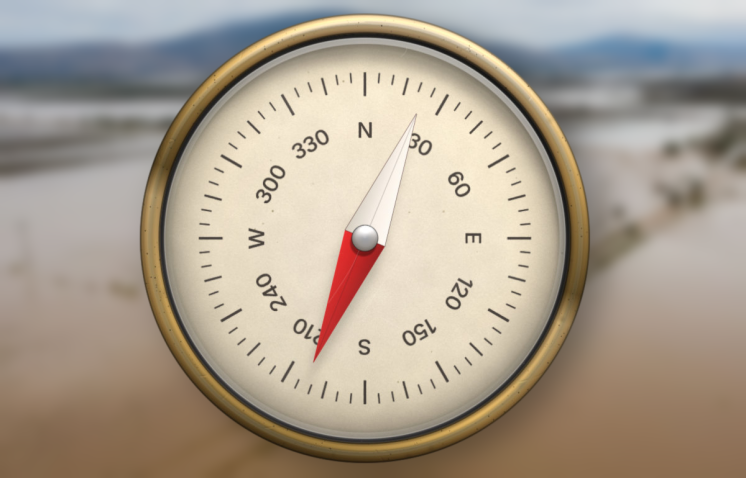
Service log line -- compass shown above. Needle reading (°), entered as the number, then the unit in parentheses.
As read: 202.5 (°)
